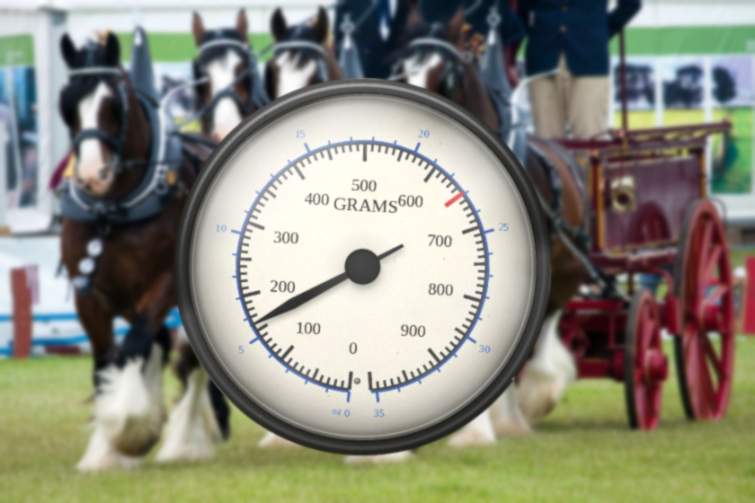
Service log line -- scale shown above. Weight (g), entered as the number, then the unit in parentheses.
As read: 160 (g)
